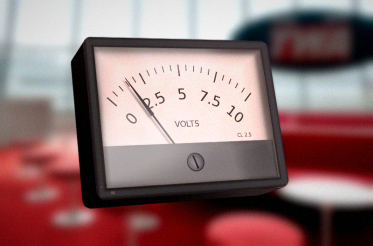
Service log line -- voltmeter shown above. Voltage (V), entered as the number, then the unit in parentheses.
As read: 1.5 (V)
